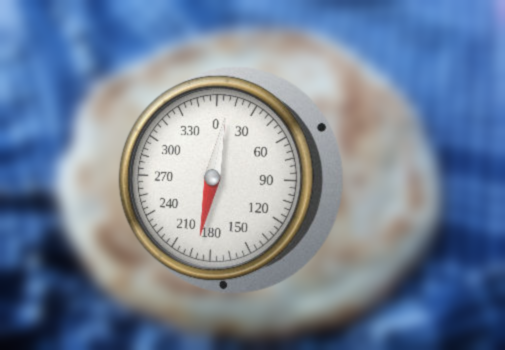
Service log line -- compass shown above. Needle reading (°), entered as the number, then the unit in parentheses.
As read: 190 (°)
